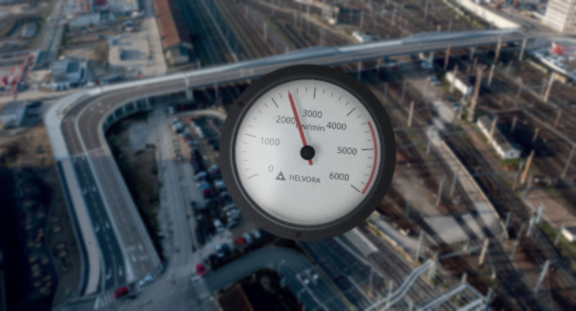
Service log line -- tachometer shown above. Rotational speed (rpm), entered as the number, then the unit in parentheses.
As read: 2400 (rpm)
